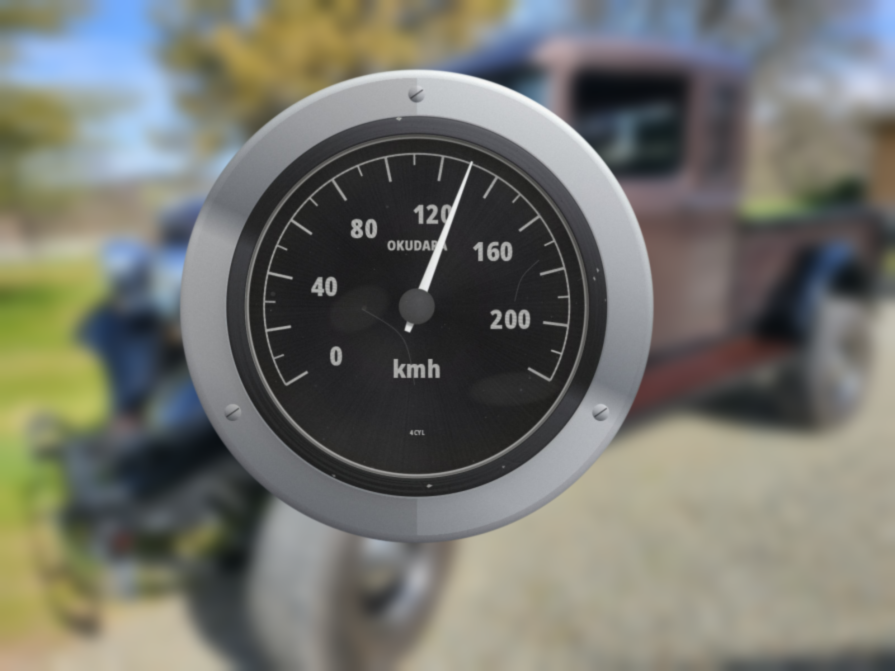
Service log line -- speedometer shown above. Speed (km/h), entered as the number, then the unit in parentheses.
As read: 130 (km/h)
